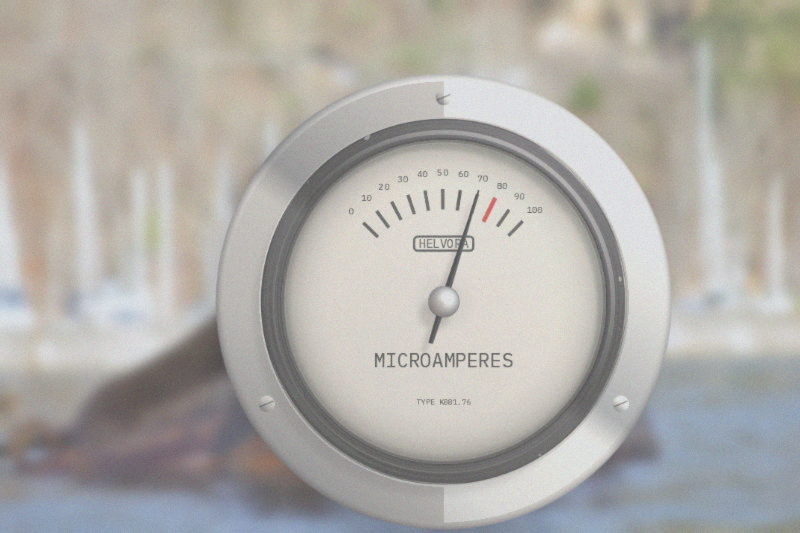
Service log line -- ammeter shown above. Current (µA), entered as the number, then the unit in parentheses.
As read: 70 (µA)
